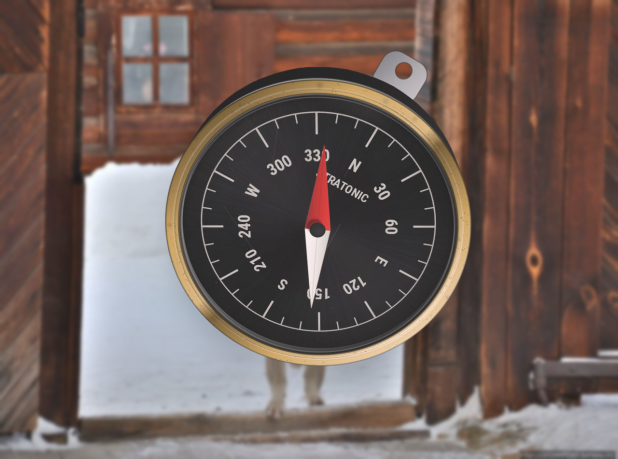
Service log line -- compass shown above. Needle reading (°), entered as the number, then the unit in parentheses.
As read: 335 (°)
